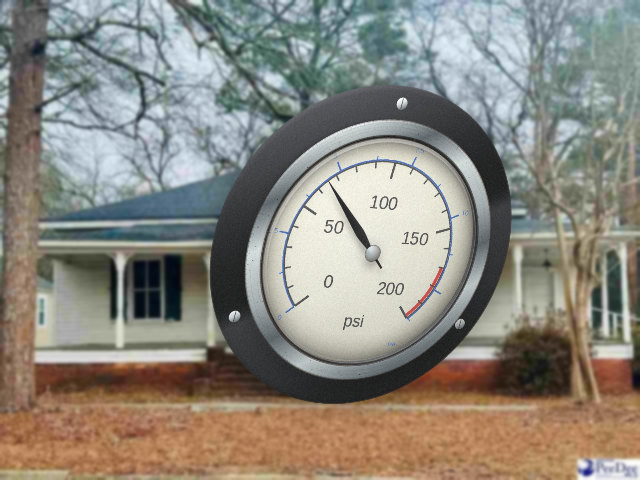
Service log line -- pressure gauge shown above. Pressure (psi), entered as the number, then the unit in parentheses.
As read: 65 (psi)
